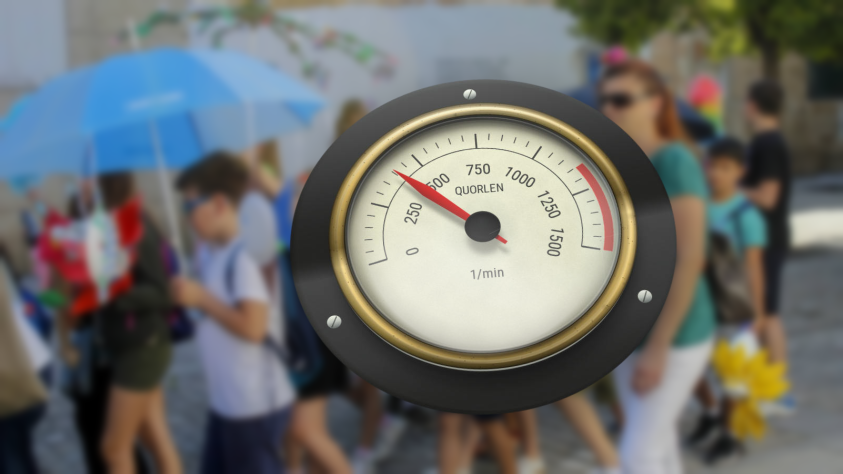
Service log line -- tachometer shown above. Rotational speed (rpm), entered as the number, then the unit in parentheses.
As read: 400 (rpm)
